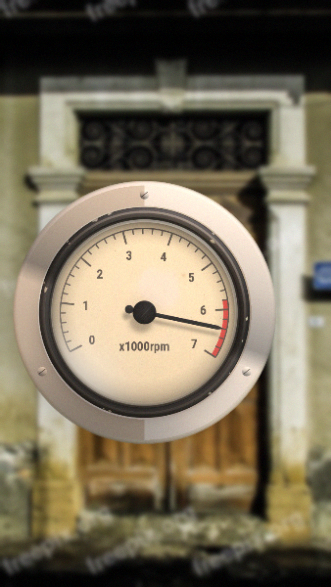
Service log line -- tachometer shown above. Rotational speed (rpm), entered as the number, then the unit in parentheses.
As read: 6400 (rpm)
